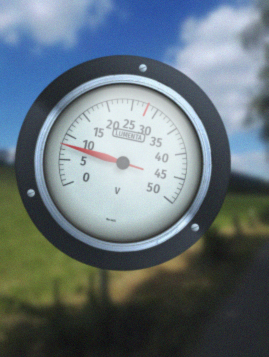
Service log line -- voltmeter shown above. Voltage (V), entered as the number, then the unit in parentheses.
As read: 8 (V)
